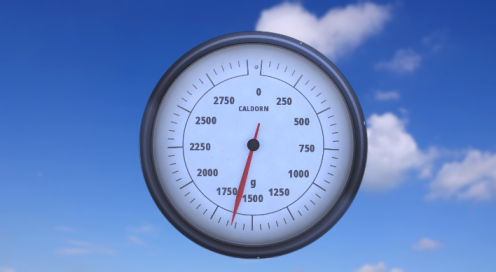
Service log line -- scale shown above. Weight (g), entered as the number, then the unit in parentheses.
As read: 1625 (g)
